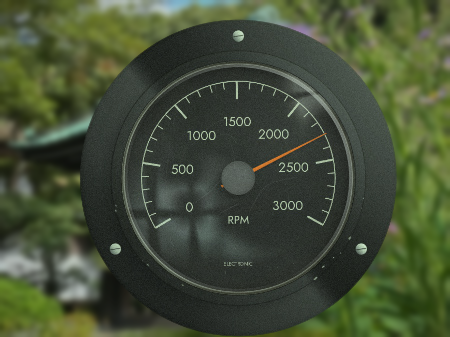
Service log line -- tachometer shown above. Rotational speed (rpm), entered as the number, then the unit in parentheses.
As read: 2300 (rpm)
